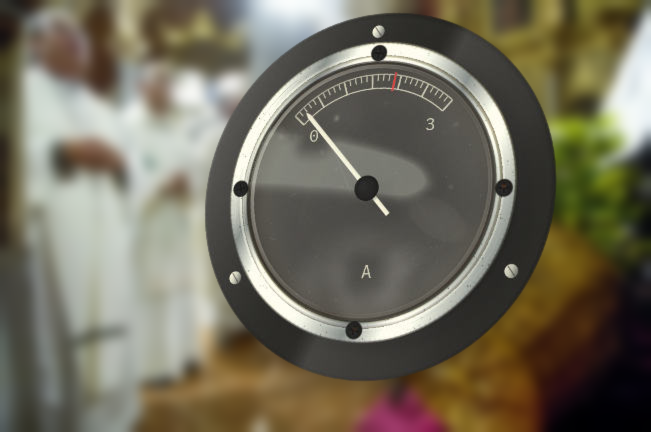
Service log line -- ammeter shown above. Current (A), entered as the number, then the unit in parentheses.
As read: 0.2 (A)
